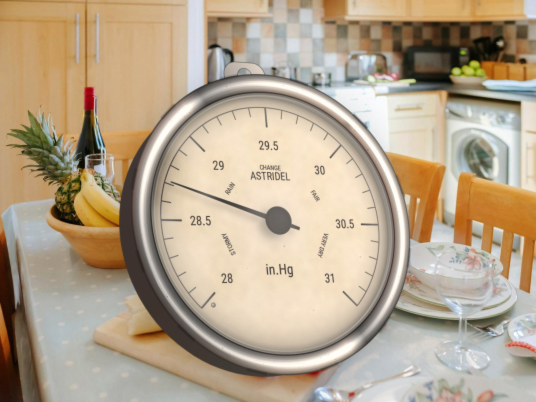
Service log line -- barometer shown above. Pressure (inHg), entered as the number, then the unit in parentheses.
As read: 28.7 (inHg)
